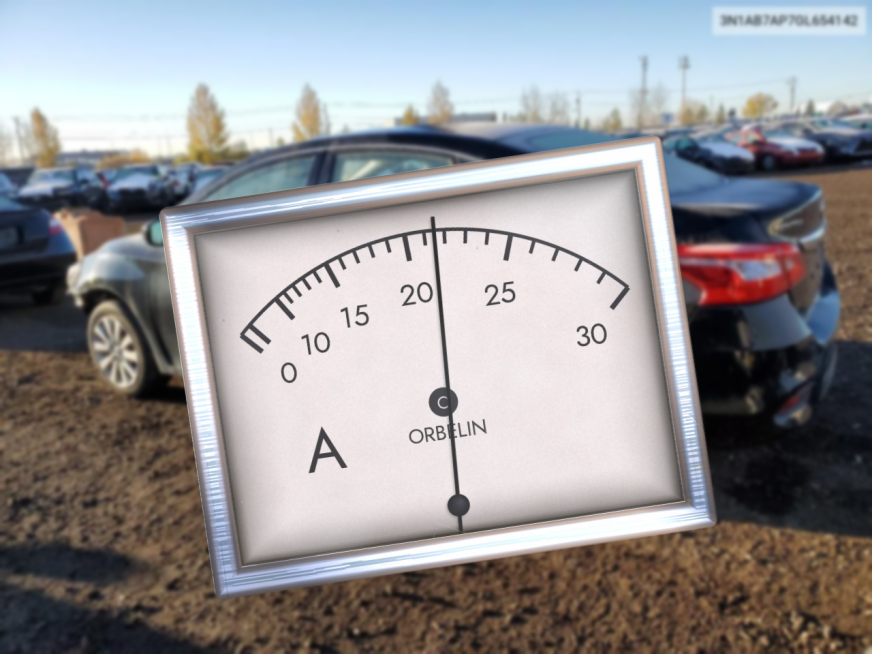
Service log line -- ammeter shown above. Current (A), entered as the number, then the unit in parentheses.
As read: 21.5 (A)
